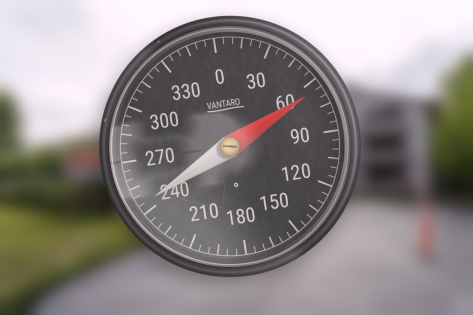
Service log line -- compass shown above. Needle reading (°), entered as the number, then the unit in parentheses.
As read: 65 (°)
